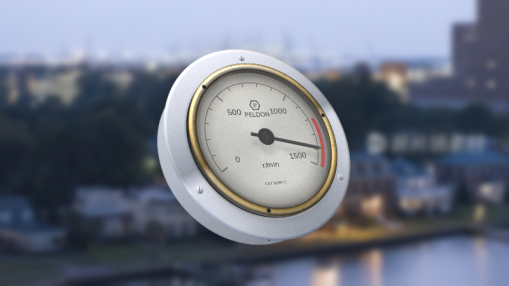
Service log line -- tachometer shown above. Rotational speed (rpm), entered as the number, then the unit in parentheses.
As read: 1400 (rpm)
